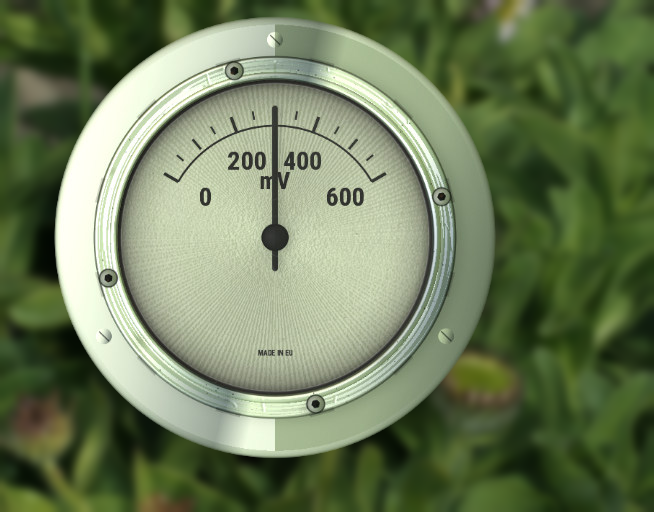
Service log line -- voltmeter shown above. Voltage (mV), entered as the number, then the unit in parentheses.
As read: 300 (mV)
